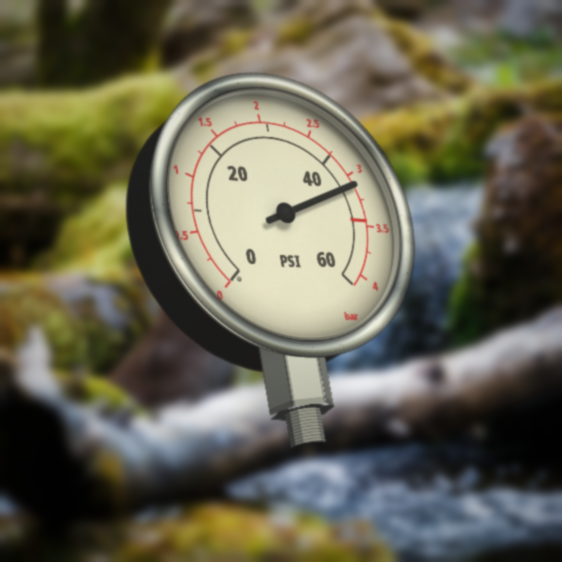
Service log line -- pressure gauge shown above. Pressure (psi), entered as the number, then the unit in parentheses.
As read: 45 (psi)
